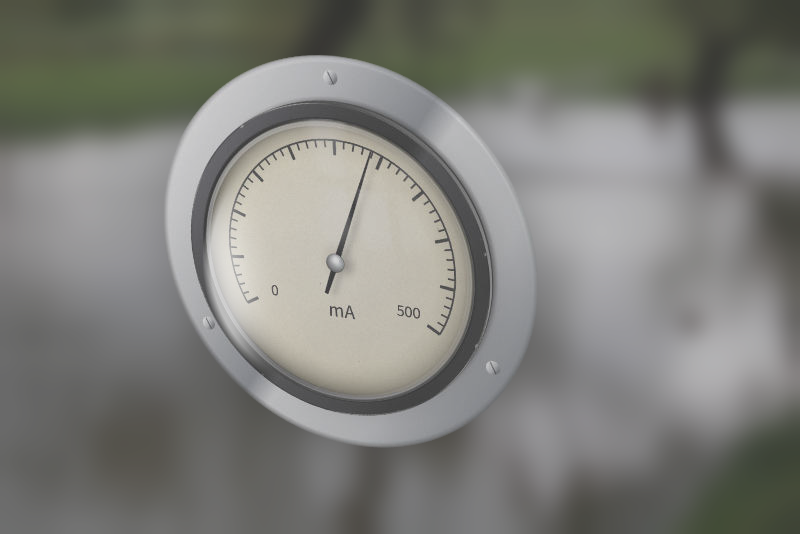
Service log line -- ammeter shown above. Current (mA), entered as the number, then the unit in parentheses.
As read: 290 (mA)
